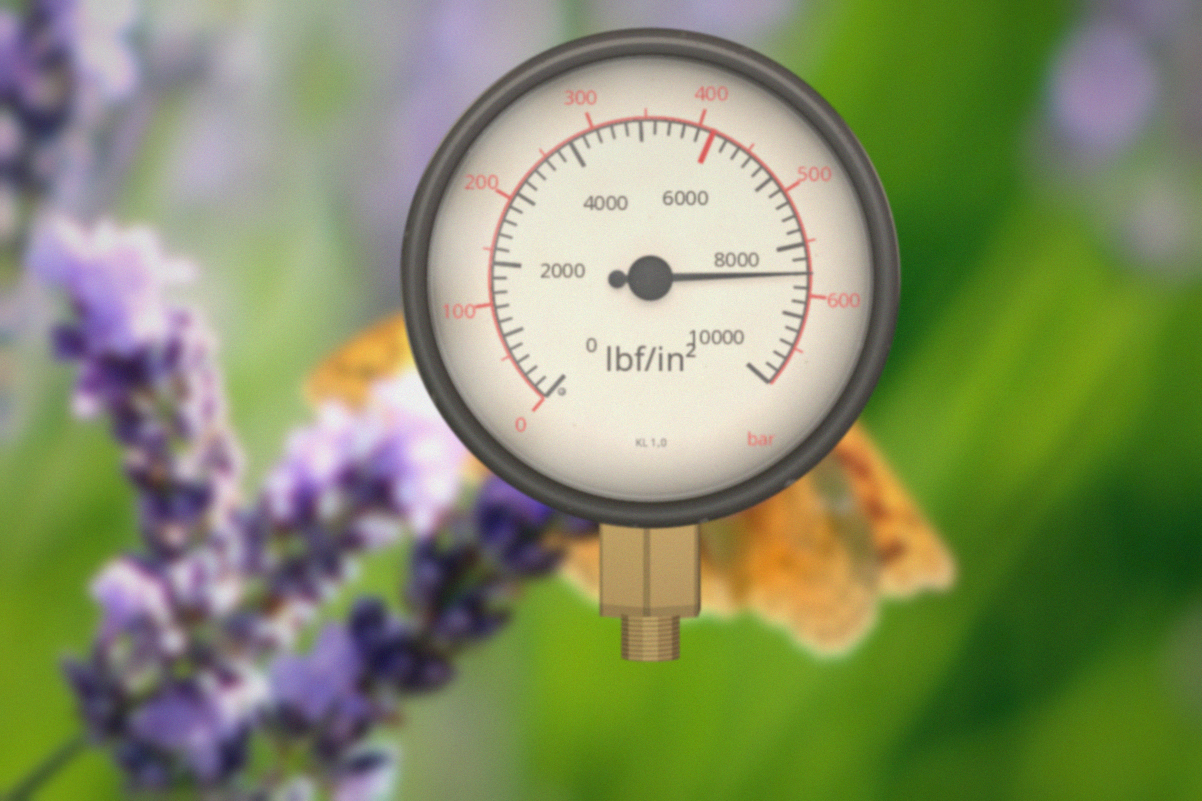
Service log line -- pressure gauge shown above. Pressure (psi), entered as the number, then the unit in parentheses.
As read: 8400 (psi)
